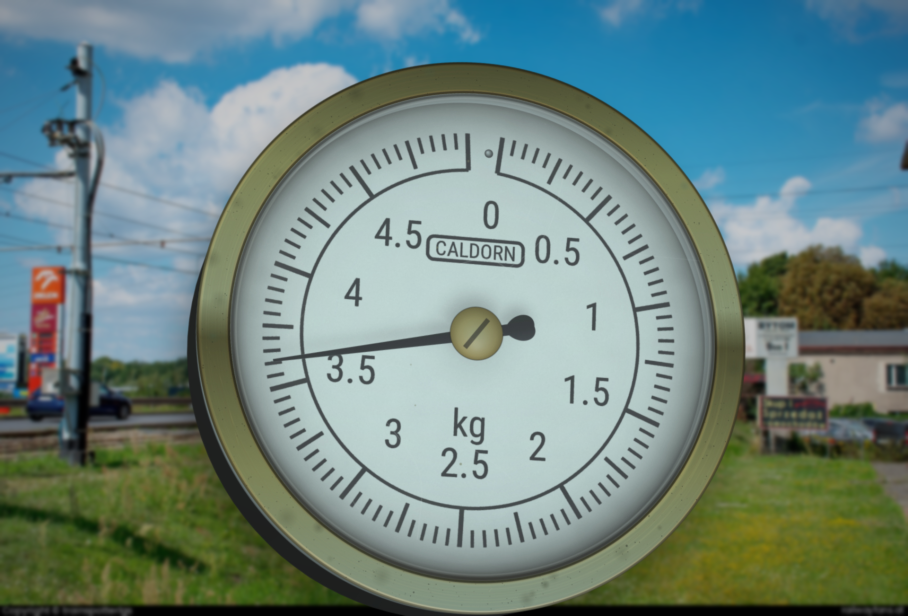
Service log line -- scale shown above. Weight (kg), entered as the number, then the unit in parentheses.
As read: 3.6 (kg)
